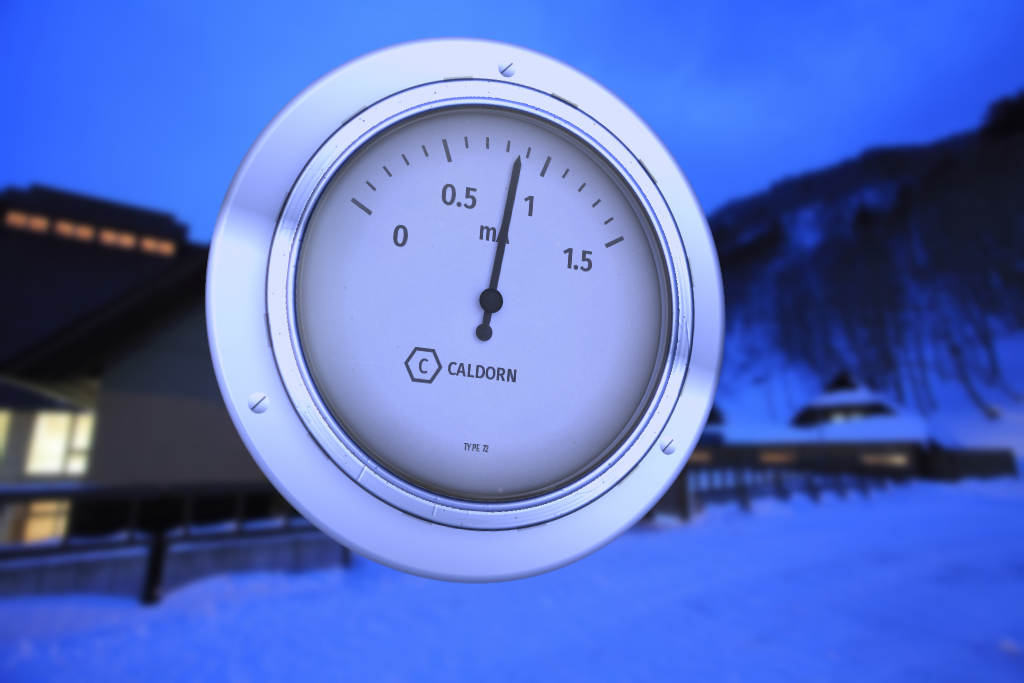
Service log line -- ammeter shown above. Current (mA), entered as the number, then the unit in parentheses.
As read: 0.85 (mA)
